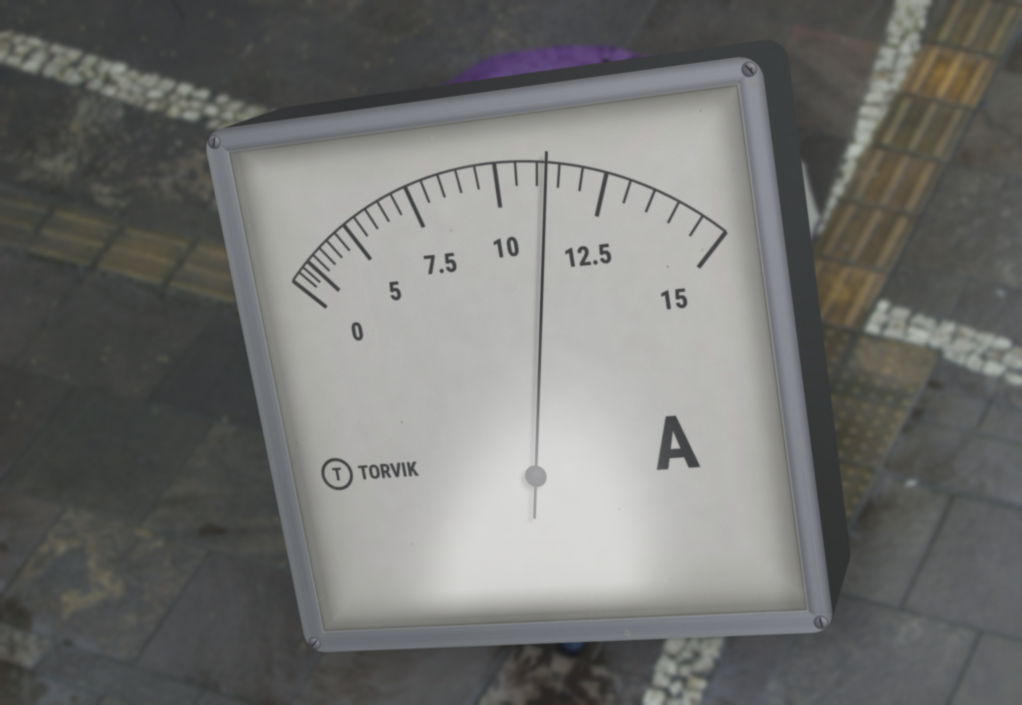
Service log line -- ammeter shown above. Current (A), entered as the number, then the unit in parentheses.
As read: 11.25 (A)
